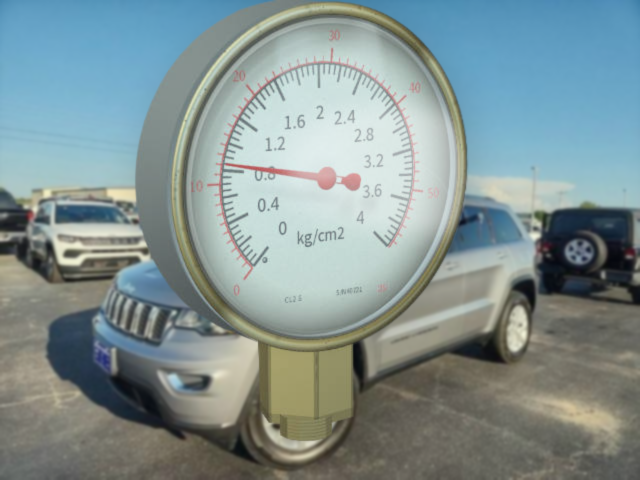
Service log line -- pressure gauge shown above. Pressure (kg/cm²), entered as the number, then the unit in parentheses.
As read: 0.85 (kg/cm²)
